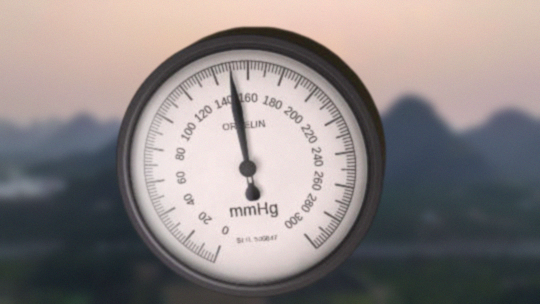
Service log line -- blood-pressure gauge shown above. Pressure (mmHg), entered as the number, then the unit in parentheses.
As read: 150 (mmHg)
